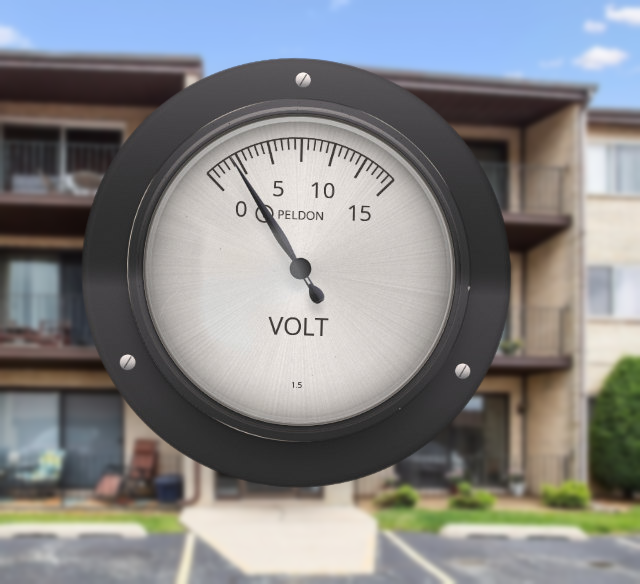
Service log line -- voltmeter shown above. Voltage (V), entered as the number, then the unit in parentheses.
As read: 2 (V)
